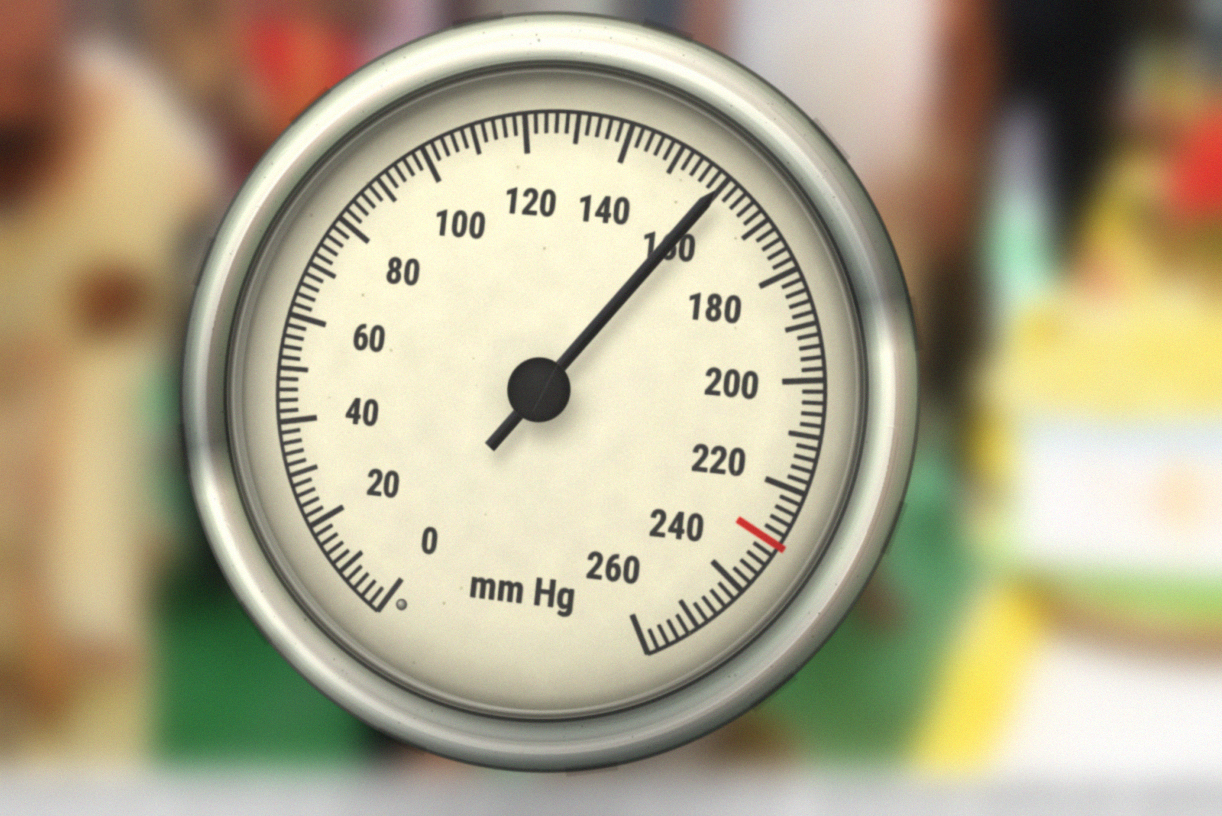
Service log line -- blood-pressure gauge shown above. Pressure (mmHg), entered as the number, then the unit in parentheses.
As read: 160 (mmHg)
